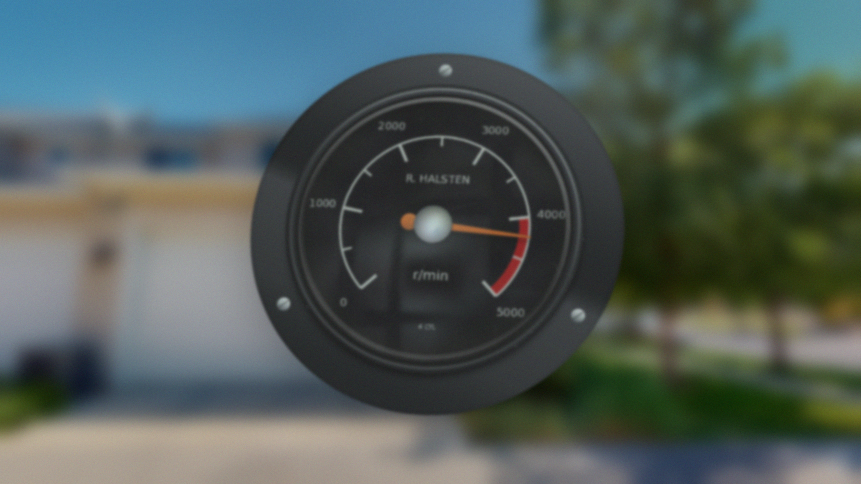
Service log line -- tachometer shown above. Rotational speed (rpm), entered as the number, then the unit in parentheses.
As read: 4250 (rpm)
